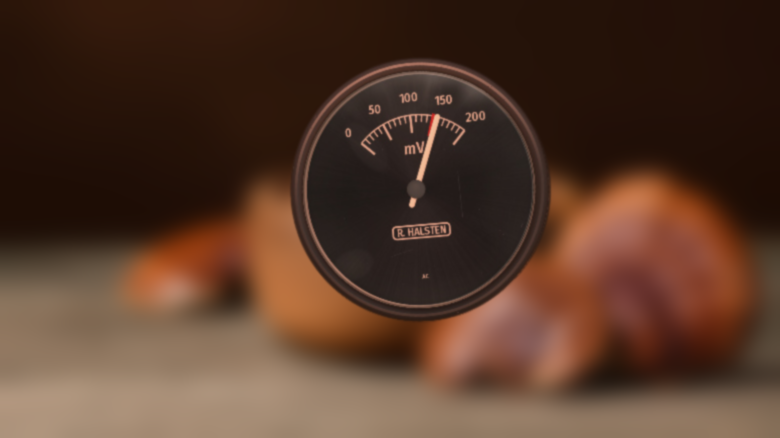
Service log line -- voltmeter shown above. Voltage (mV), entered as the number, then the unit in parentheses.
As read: 150 (mV)
